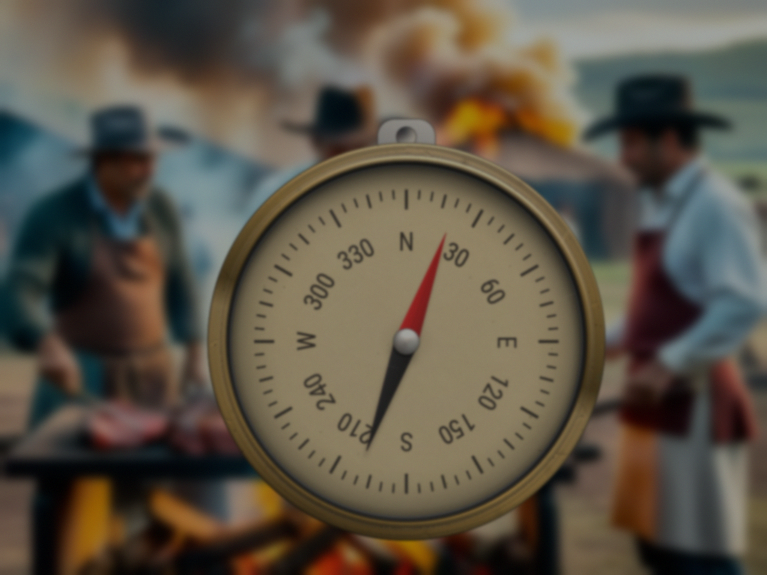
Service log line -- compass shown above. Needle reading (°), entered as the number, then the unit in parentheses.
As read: 20 (°)
